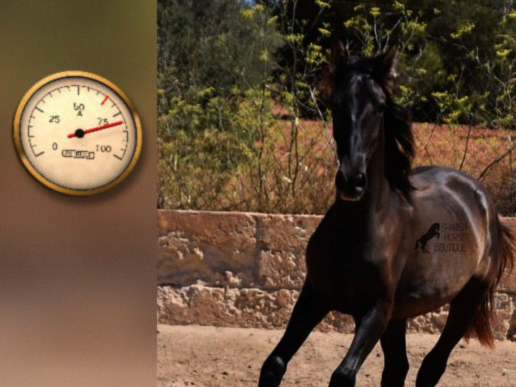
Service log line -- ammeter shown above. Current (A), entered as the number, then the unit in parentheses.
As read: 80 (A)
